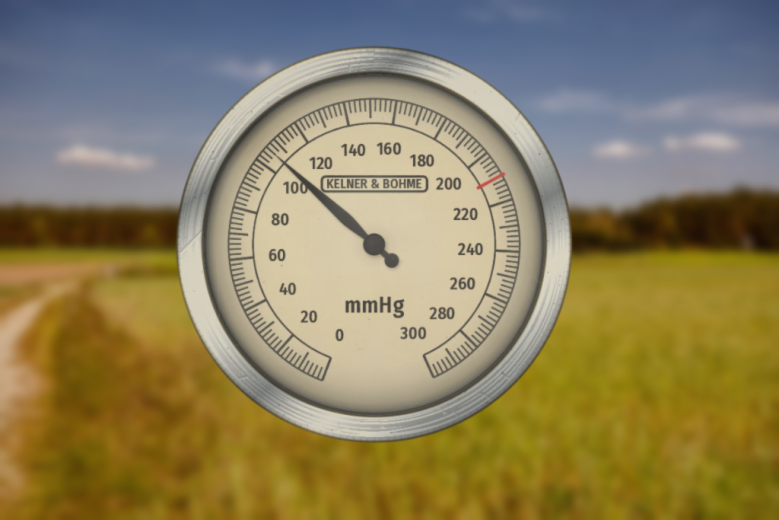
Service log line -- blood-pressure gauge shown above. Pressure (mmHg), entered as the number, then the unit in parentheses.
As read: 106 (mmHg)
